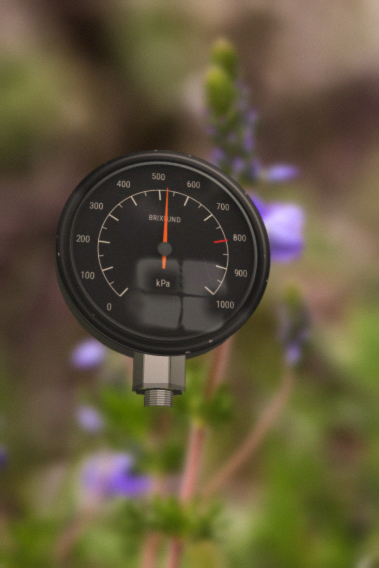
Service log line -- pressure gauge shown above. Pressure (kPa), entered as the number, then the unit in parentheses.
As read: 525 (kPa)
